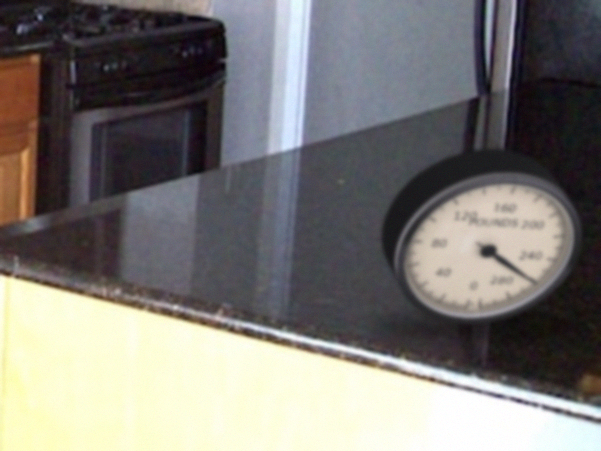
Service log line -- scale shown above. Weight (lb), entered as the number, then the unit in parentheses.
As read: 260 (lb)
